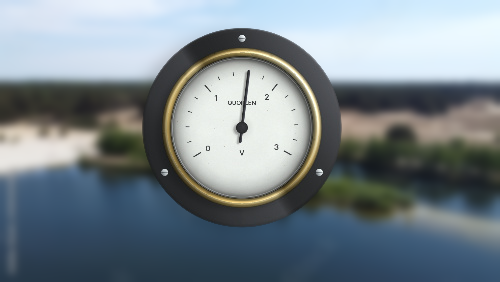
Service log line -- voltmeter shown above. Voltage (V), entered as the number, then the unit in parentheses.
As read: 1.6 (V)
